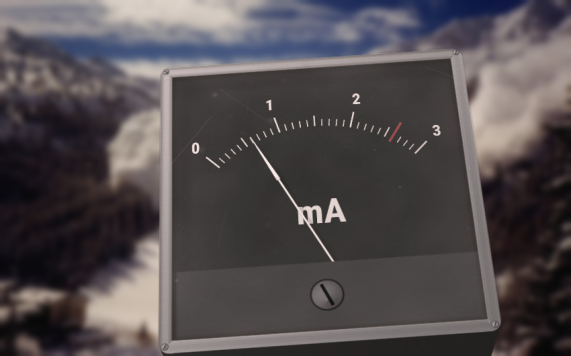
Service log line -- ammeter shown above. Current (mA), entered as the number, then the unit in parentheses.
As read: 0.6 (mA)
